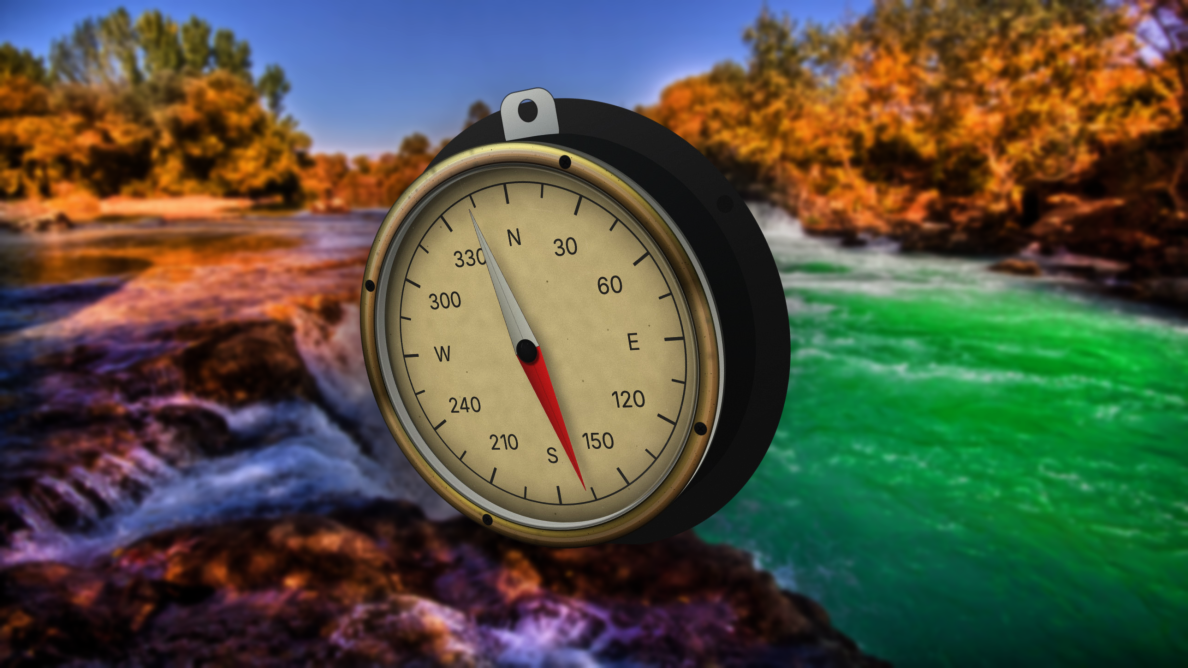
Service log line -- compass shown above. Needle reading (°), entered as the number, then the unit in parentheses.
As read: 165 (°)
